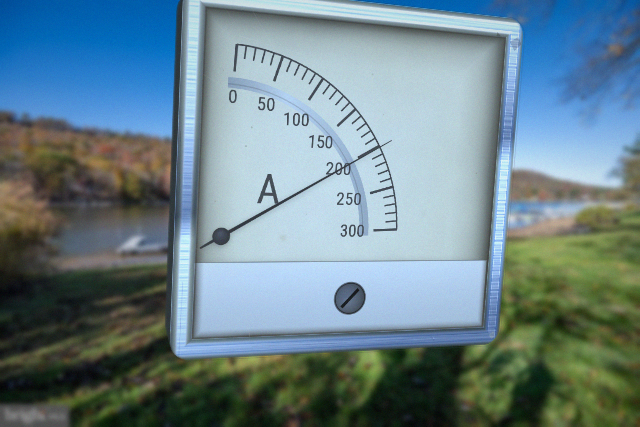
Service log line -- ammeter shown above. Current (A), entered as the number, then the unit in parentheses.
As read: 200 (A)
